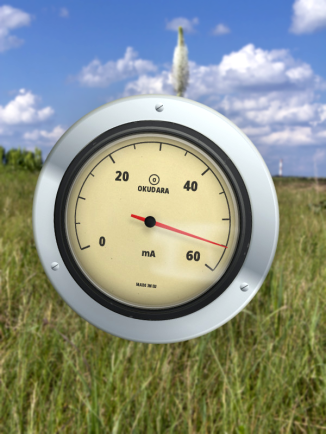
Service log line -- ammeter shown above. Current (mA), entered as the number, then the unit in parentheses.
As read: 55 (mA)
